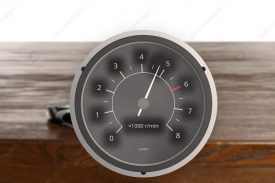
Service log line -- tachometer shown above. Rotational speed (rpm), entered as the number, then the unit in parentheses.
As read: 4750 (rpm)
